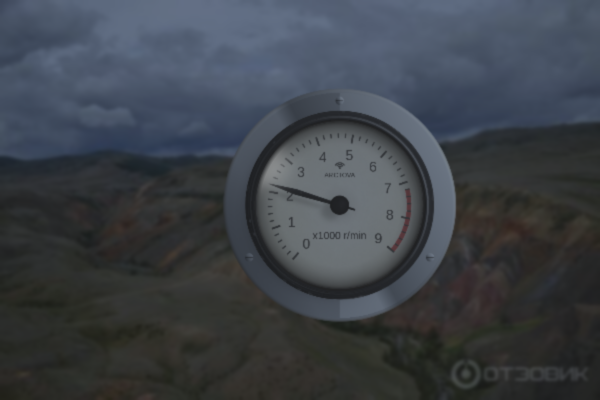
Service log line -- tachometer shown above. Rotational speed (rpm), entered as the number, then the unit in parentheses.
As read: 2200 (rpm)
